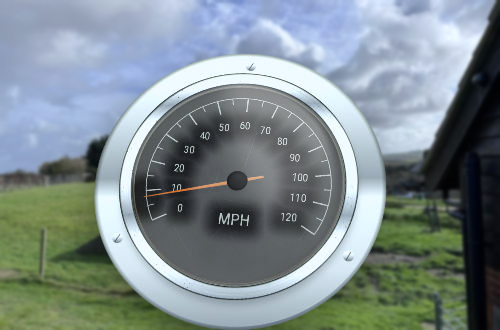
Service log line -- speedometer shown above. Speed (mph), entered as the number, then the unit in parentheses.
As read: 7.5 (mph)
